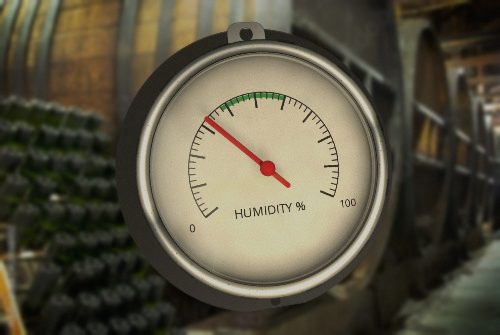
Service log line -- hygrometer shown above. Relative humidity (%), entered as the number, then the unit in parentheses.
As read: 32 (%)
